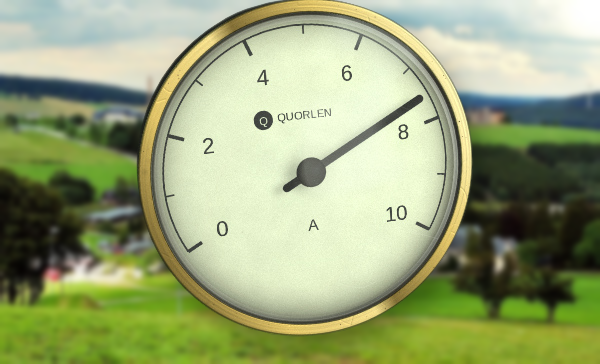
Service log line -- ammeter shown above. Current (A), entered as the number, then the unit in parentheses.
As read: 7.5 (A)
